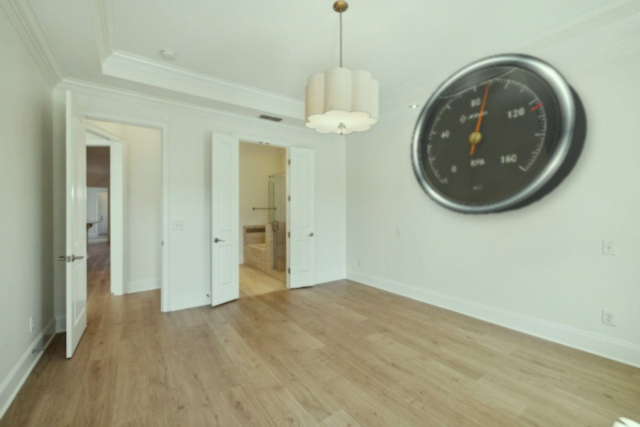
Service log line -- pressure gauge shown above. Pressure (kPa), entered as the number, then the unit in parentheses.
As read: 90 (kPa)
